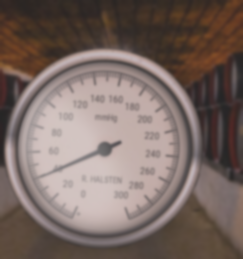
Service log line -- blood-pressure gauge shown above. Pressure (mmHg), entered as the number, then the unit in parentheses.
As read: 40 (mmHg)
